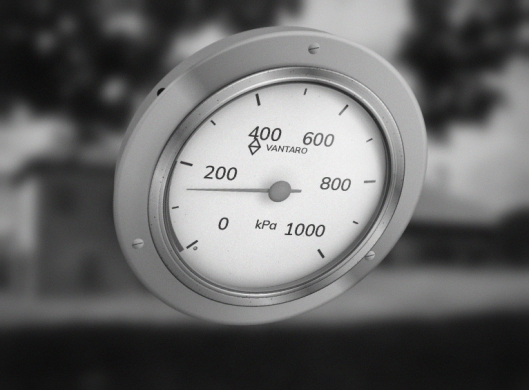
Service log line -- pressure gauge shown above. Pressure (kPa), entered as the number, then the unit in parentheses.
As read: 150 (kPa)
